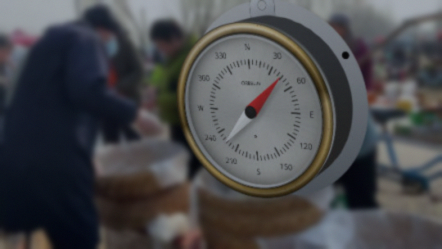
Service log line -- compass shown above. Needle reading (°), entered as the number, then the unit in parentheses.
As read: 45 (°)
